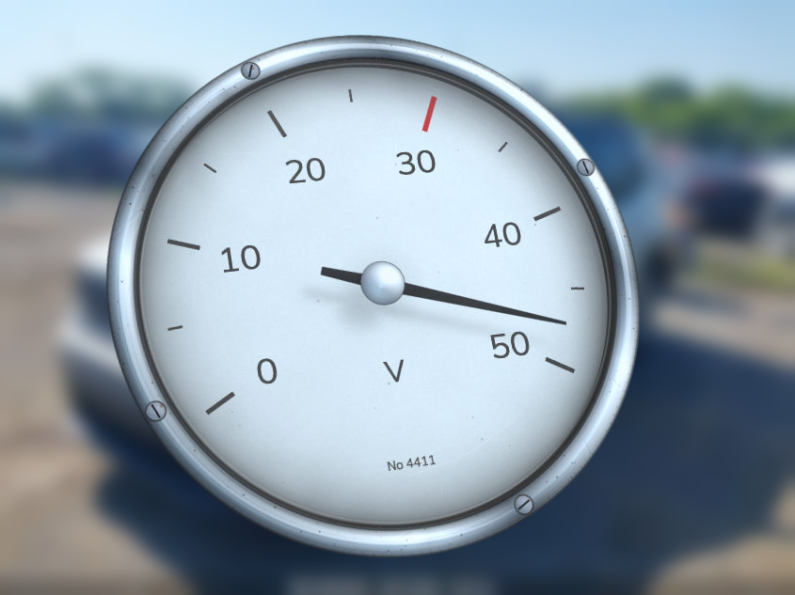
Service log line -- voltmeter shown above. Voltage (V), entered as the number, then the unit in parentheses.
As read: 47.5 (V)
